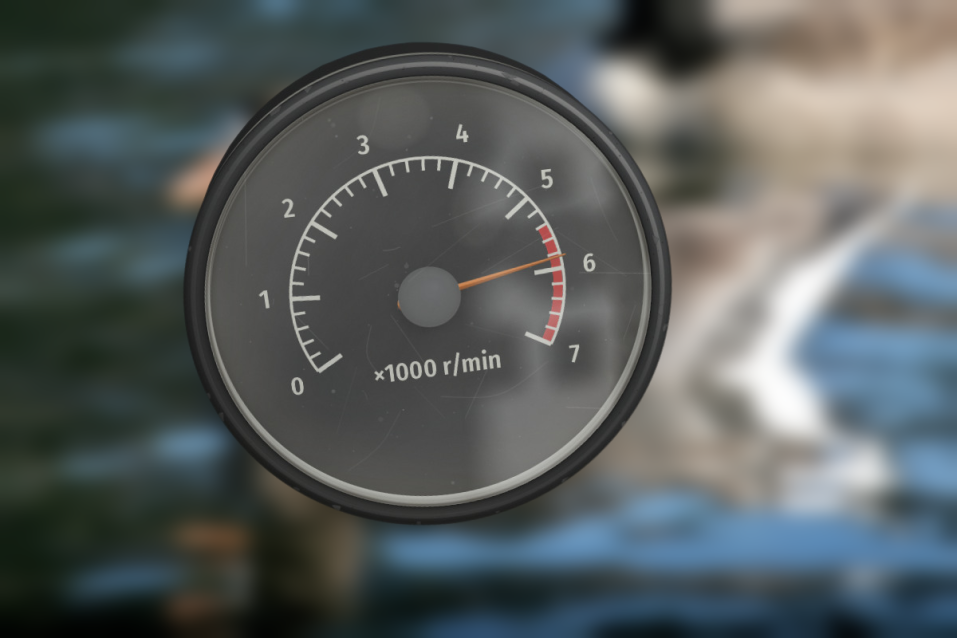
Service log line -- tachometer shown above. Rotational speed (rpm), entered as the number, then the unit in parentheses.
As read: 5800 (rpm)
